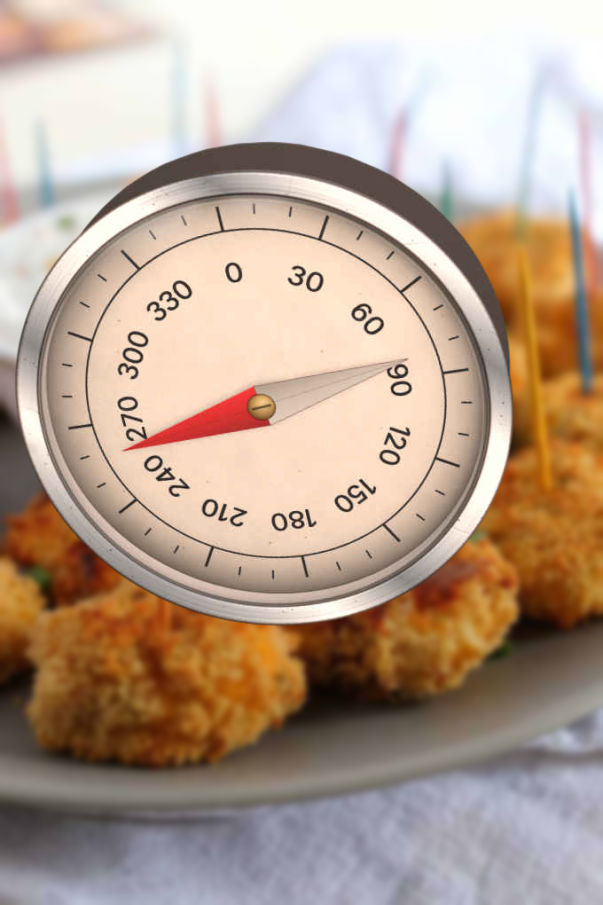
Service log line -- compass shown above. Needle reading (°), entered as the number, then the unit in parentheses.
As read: 260 (°)
